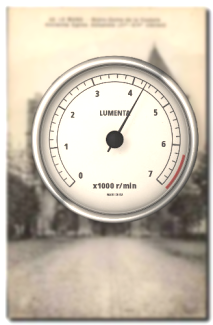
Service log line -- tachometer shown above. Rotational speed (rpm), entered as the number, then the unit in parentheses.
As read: 4300 (rpm)
